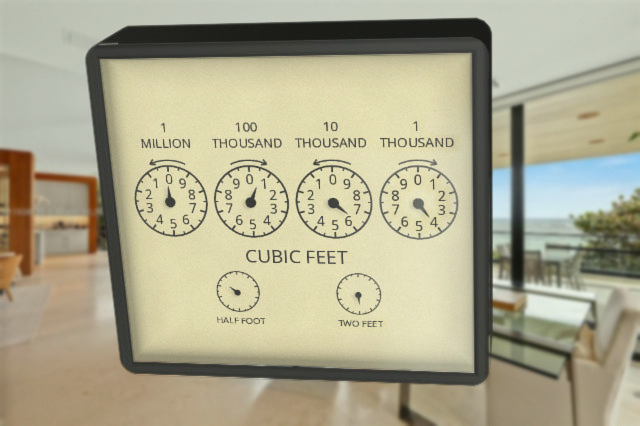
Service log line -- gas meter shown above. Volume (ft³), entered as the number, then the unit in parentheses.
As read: 6400 (ft³)
